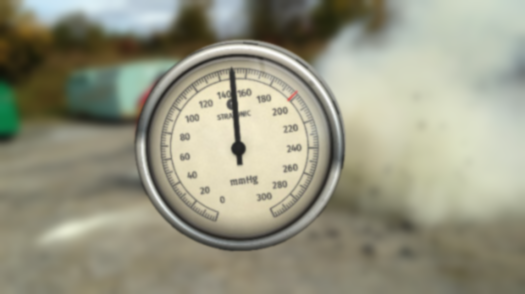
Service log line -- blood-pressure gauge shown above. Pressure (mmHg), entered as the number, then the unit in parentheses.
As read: 150 (mmHg)
